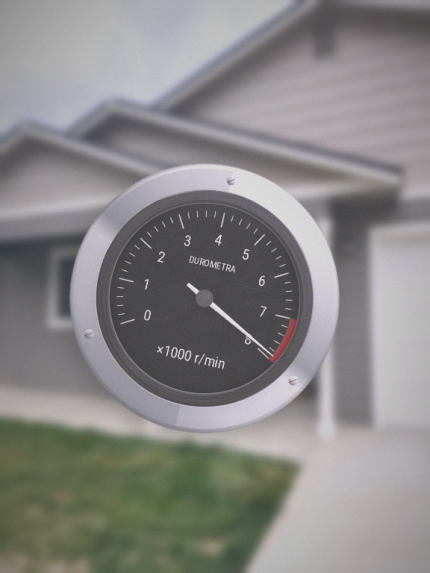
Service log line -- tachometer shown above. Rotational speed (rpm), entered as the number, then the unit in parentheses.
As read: 7900 (rpm)
